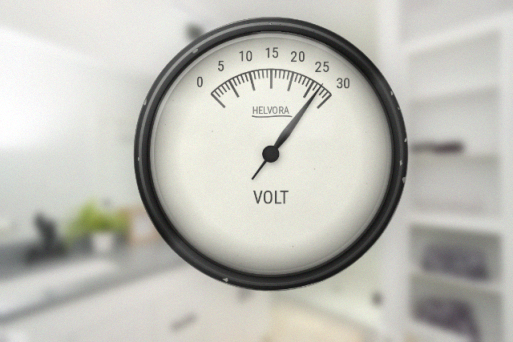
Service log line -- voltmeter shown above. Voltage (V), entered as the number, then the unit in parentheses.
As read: 27 (V)
